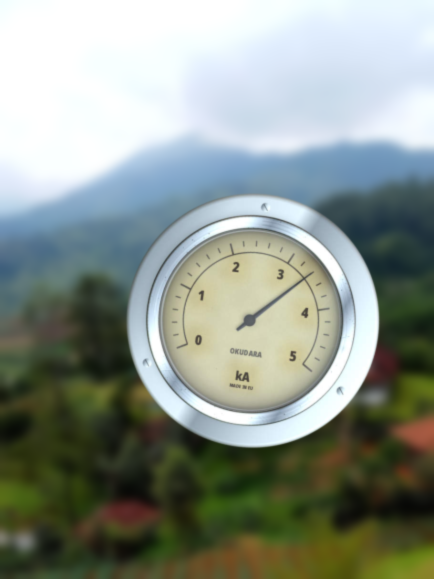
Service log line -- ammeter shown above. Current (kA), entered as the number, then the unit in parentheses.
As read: 3.4 (kA)
